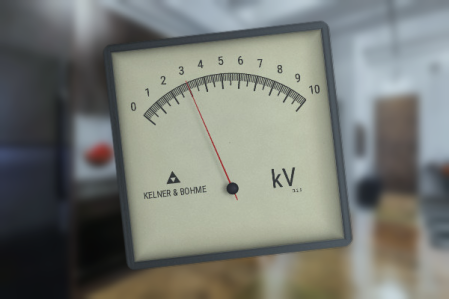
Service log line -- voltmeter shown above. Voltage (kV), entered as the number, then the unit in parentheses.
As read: 3 (kV)
